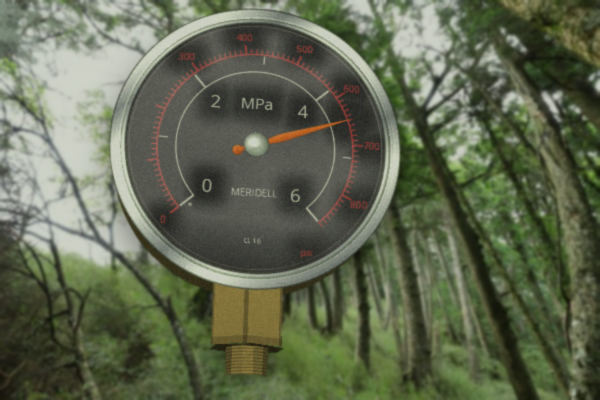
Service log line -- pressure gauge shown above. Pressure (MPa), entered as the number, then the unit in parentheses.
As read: 4.5 (MPa)
